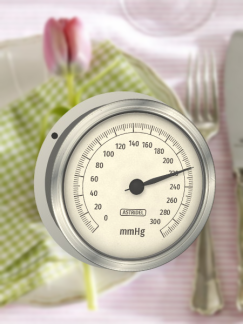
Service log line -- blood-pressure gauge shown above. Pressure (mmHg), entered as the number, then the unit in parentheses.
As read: 220 (mmHg)
